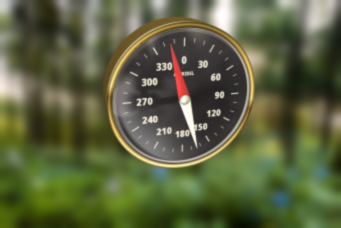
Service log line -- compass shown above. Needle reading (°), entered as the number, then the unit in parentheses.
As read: 345 (°)
